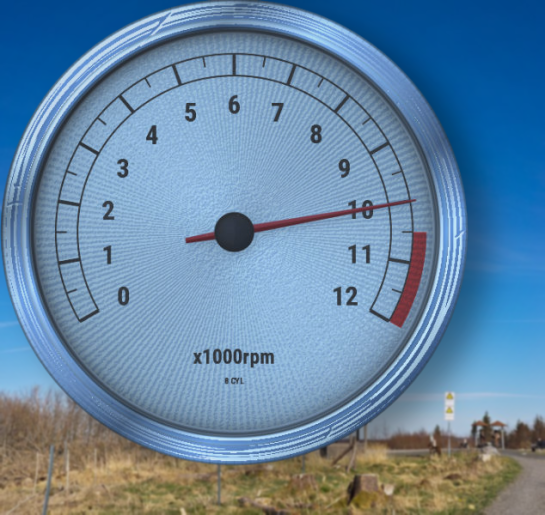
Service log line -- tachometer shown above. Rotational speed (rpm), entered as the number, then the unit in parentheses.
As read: 10000 (rpm)
